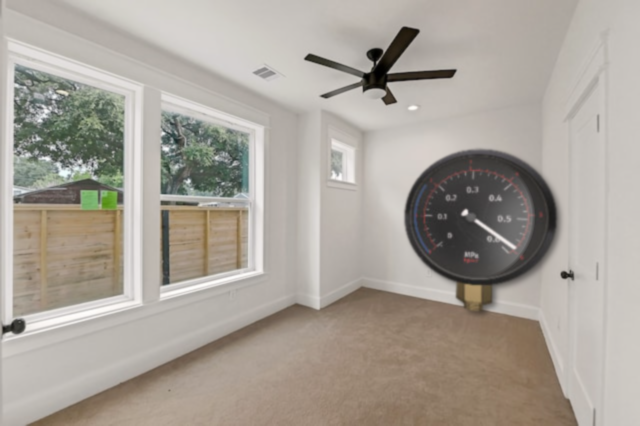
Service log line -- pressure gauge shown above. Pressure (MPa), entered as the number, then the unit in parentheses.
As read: 0.58 (MPa)
